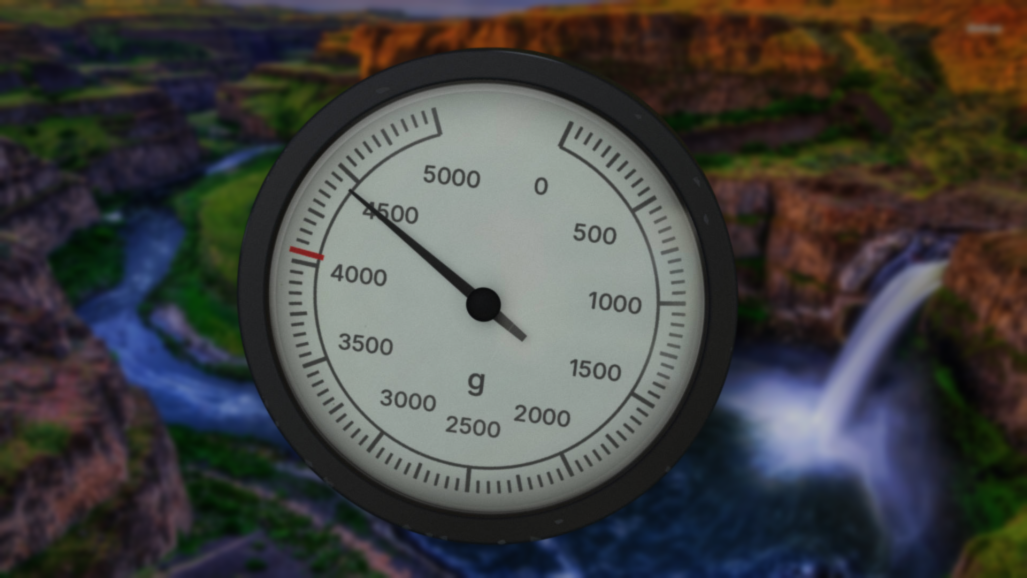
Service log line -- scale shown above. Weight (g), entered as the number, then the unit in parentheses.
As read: 4450 (g)
